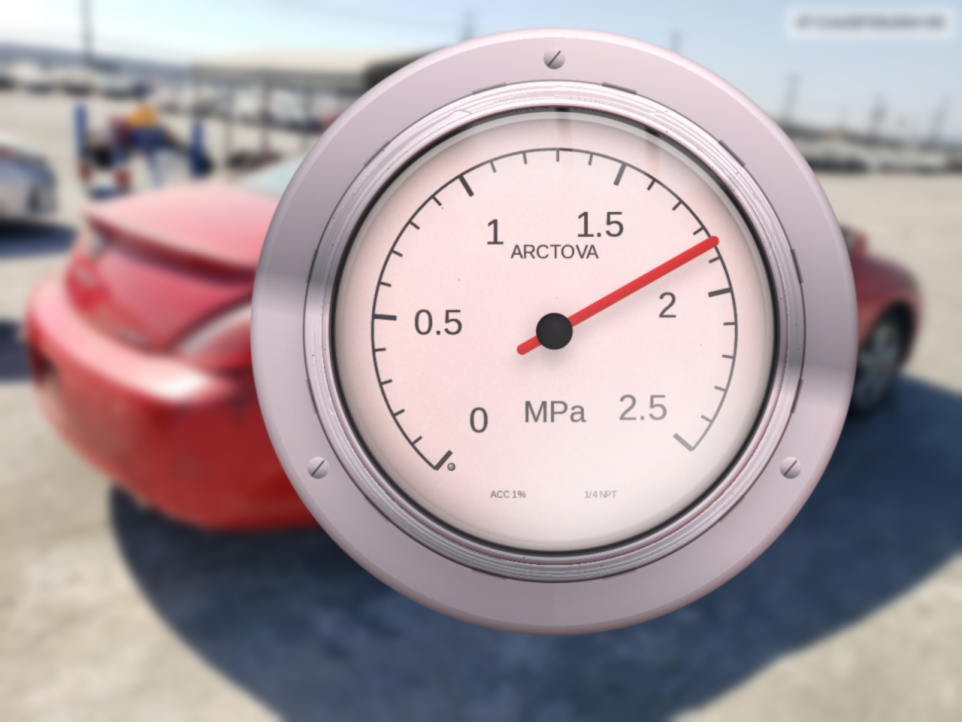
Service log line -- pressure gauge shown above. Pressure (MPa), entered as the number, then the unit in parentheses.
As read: 1.85 (MPa)
